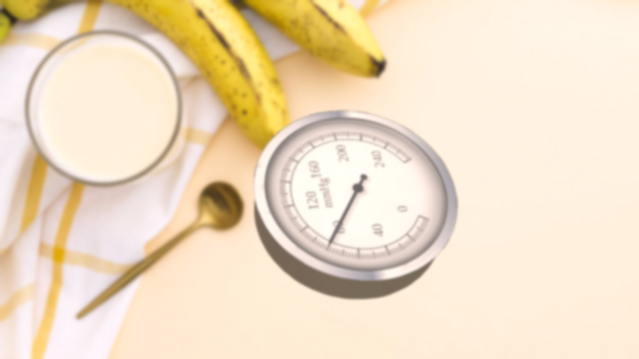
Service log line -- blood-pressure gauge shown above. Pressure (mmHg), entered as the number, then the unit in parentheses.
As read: 80 (mmHg)
